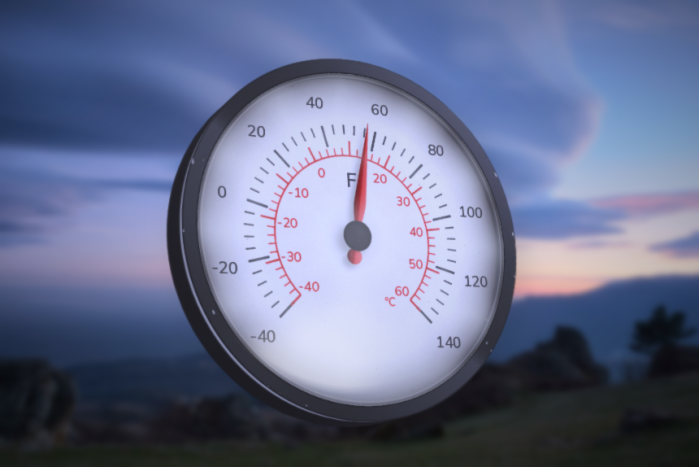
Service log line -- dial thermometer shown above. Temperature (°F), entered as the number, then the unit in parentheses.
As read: 56 (°F)
